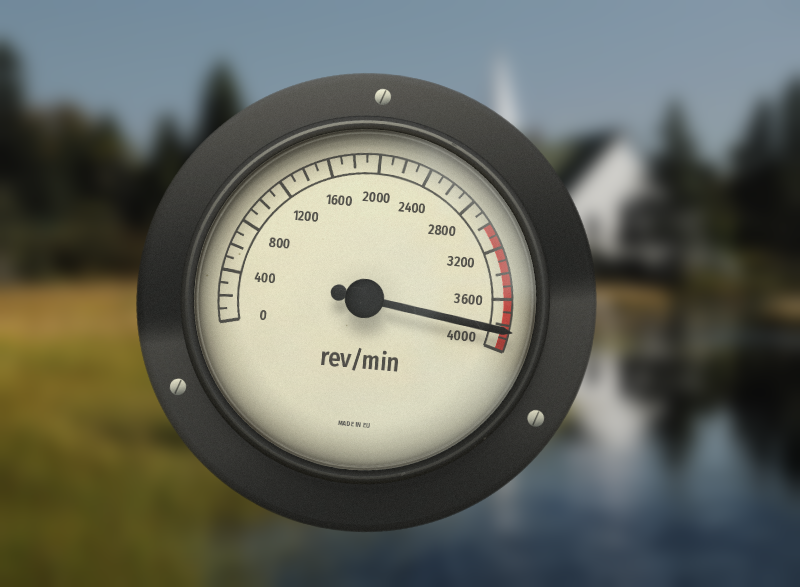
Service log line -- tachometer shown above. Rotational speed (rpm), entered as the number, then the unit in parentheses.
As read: 3850 (rpm)
